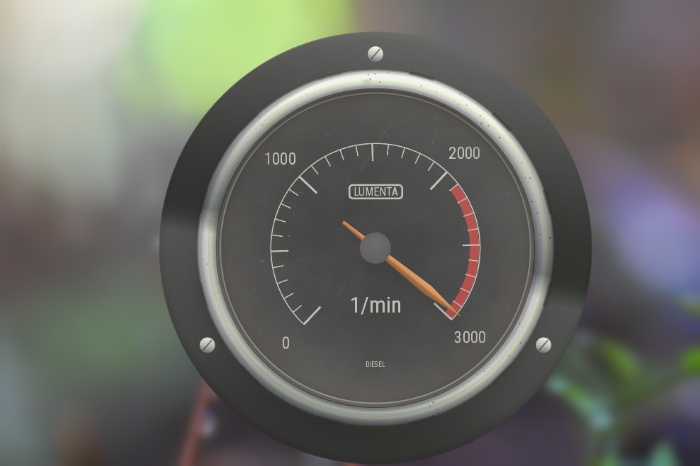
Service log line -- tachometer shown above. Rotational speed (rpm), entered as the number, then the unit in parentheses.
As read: 2950 (rpm)
